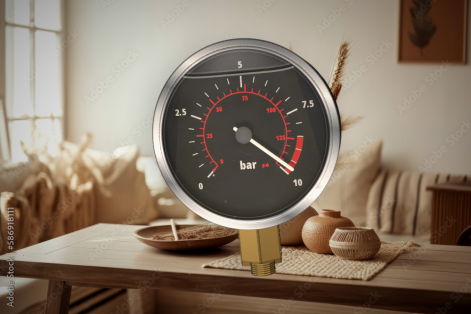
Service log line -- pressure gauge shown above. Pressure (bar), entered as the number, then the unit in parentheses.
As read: 9.75 (bar)
